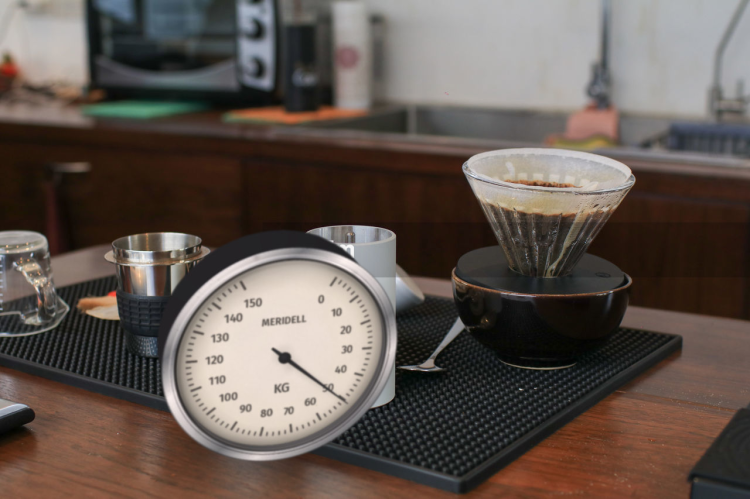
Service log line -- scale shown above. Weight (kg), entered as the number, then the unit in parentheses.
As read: 50 (kg)
